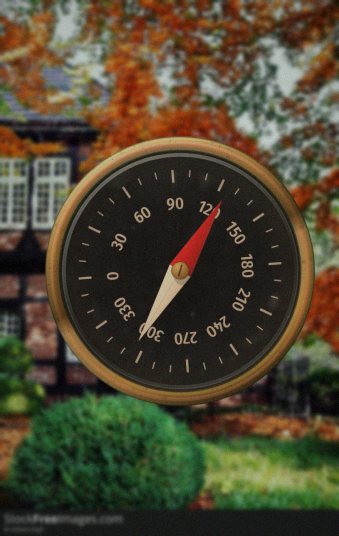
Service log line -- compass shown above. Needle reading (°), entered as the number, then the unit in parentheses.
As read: 125 (°)
